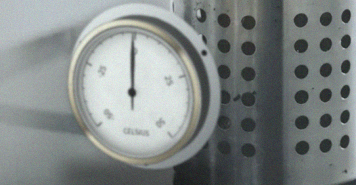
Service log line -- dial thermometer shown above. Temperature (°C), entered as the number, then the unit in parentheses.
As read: 0 (°C)
